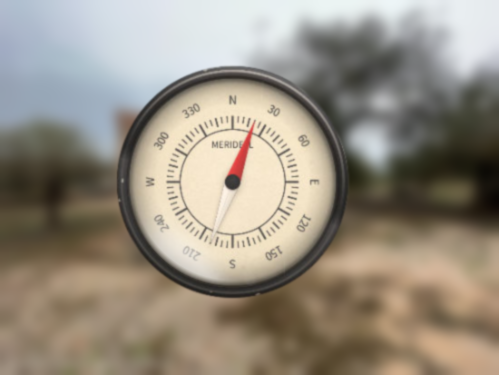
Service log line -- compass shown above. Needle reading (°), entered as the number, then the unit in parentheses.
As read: 20 (°)
